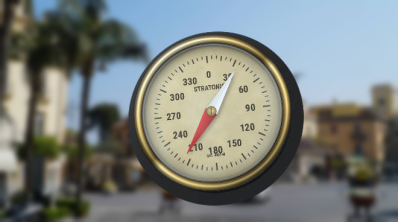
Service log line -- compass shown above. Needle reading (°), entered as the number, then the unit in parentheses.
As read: 215 (°)
